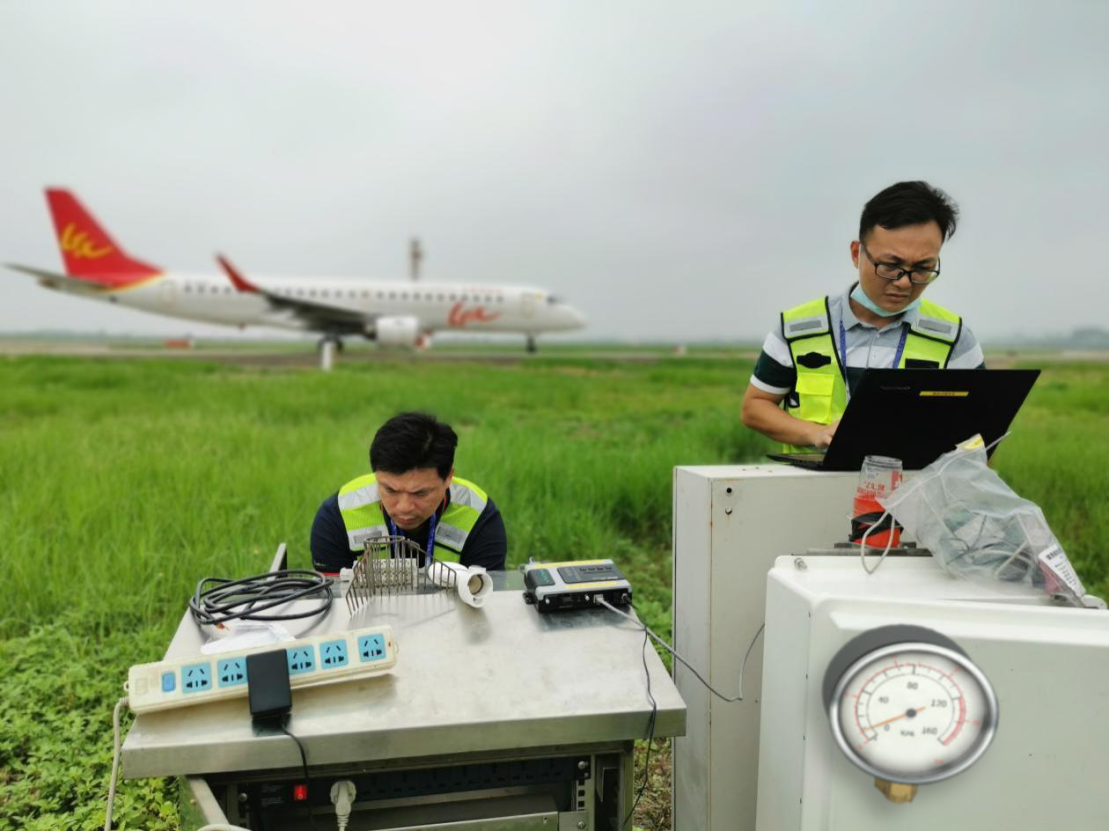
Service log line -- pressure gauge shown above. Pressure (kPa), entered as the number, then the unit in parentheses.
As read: 10 (kPa)
